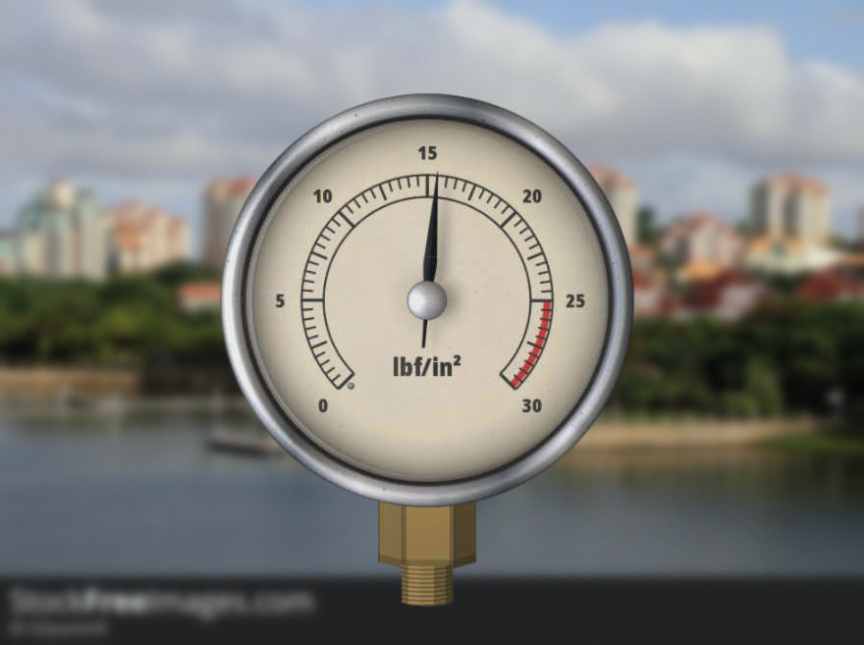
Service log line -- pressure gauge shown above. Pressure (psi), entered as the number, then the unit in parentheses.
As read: 15.5 (psi)
